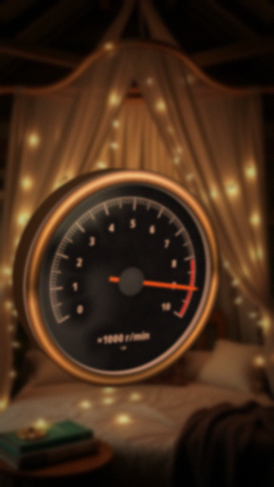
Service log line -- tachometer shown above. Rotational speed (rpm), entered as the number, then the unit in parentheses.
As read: 9000 (rpm)
